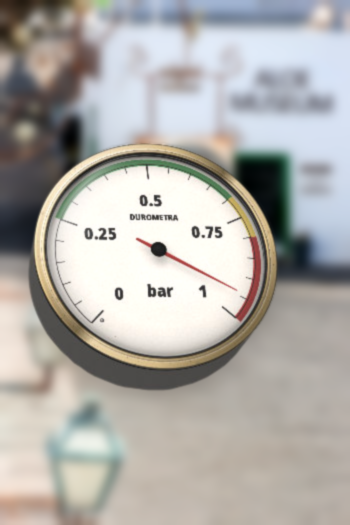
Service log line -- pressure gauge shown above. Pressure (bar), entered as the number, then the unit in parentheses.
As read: 0.95 (bar)
